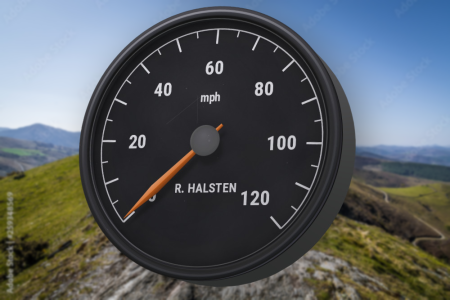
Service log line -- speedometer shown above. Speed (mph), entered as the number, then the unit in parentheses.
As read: 0 (mph)
